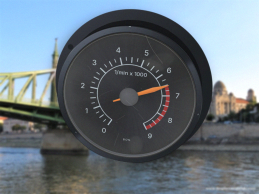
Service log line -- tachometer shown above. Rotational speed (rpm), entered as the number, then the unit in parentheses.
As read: 6500 (rpm)
